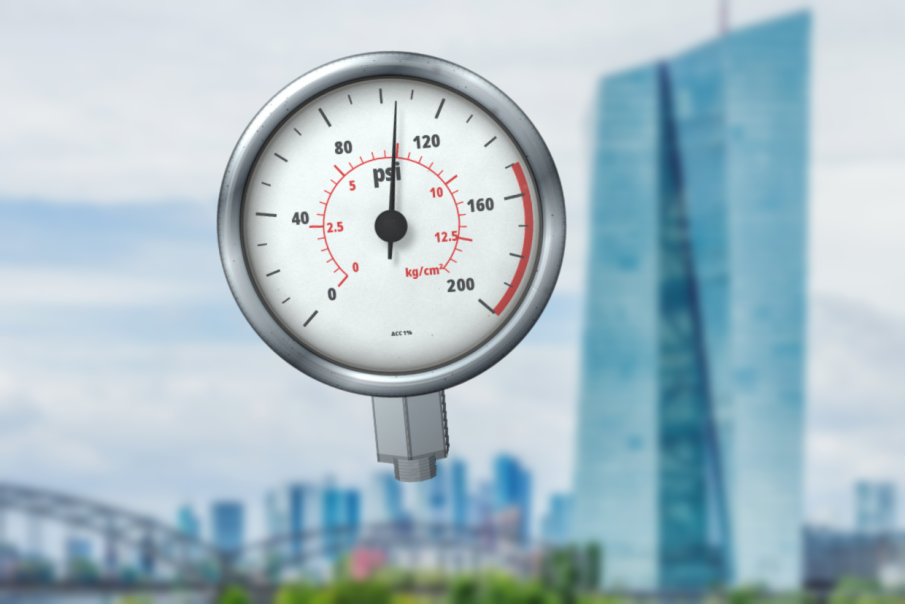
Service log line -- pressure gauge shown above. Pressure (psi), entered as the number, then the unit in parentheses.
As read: 105 (psi)
